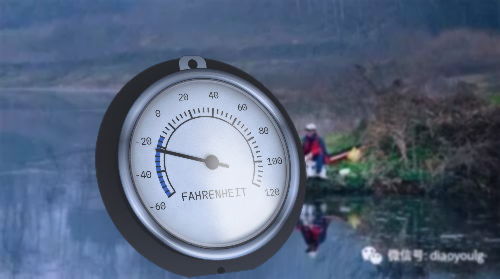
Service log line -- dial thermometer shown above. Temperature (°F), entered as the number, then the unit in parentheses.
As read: -24 (°F)
